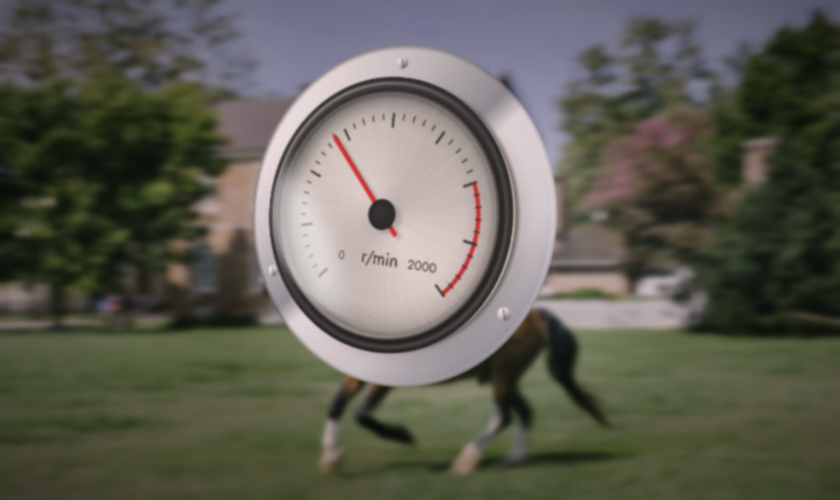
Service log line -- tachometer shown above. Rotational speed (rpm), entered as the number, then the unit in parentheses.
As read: 700 (rpm)
